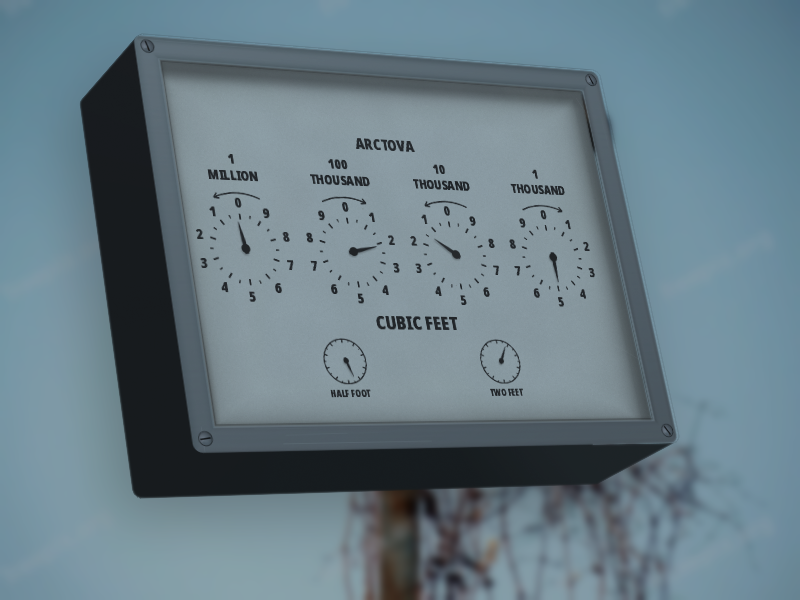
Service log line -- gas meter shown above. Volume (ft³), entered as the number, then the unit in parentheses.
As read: 21500 (ft³)
